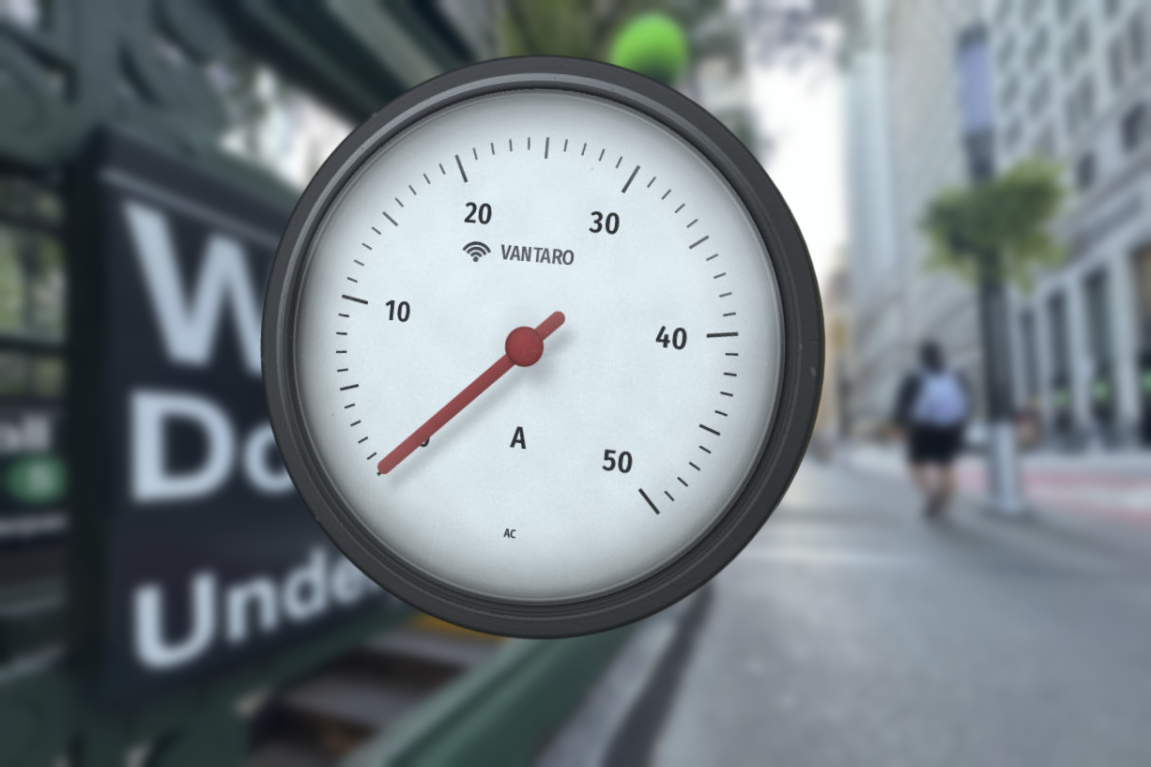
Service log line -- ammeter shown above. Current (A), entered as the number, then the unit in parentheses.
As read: 0 (A)
